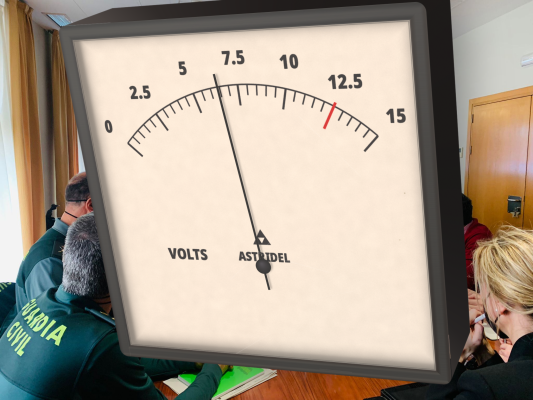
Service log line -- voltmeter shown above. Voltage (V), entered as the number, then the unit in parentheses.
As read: 6.5 (V)
